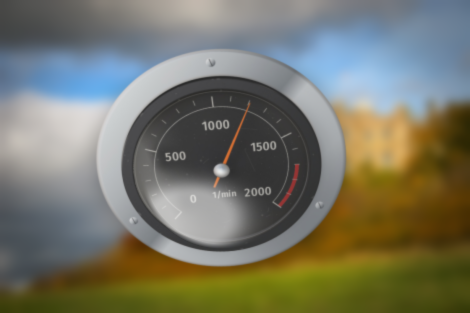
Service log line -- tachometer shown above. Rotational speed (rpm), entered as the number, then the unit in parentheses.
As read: 1200 (rpm)
